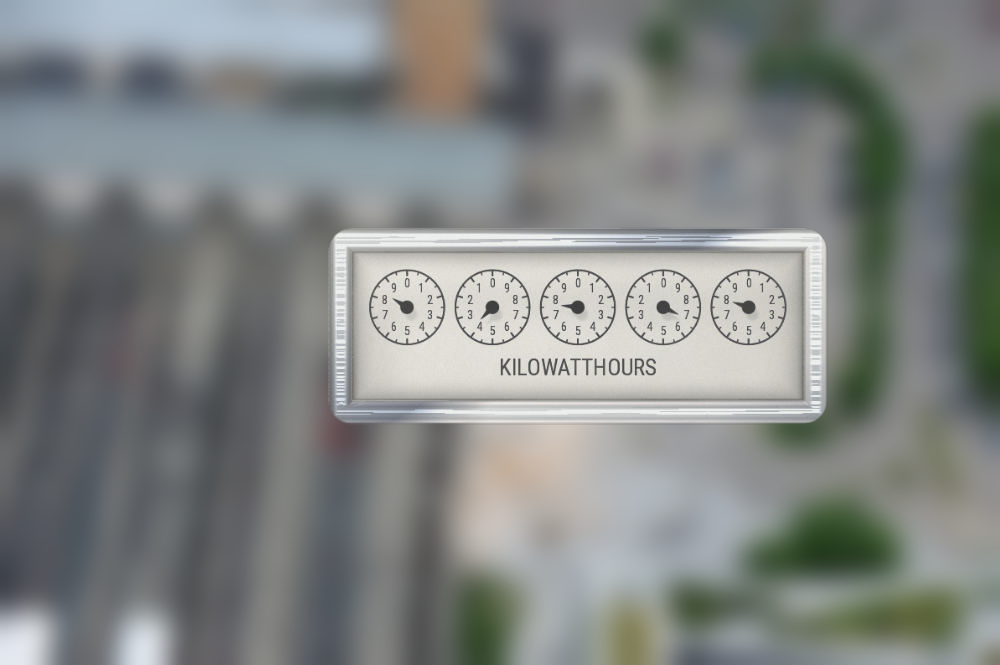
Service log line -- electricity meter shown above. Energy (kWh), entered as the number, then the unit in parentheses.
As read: 83768 (kWh)
